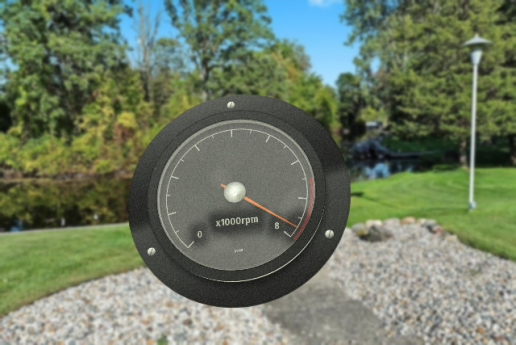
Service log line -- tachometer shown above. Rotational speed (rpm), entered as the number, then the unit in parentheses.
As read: 7750 (rpm)
